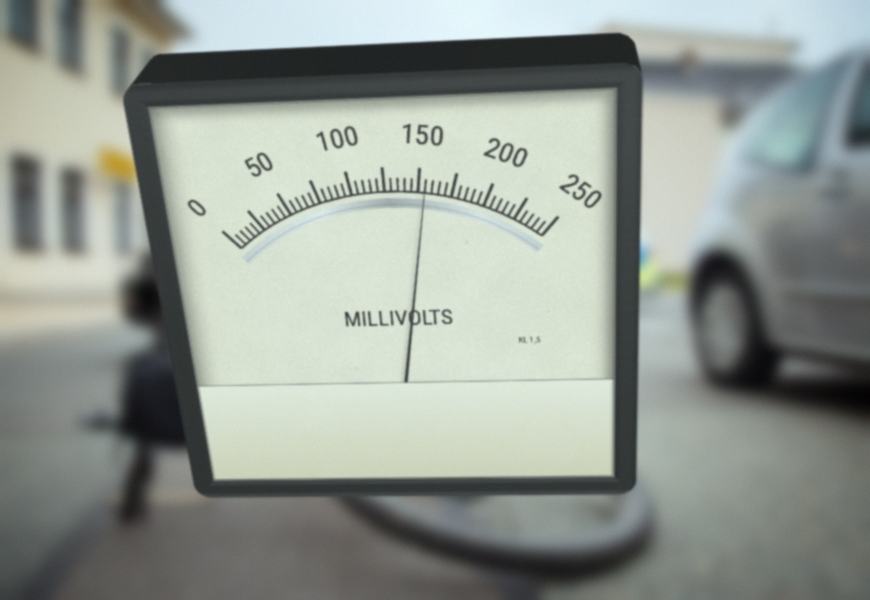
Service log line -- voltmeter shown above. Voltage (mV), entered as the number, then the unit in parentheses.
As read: 155 (mV)
